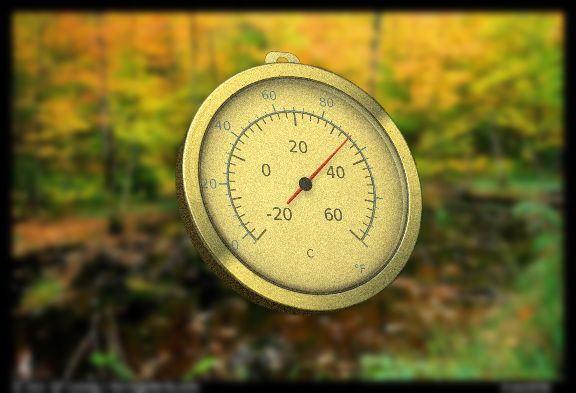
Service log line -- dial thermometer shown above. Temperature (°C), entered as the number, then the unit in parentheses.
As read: 34 (°C)
